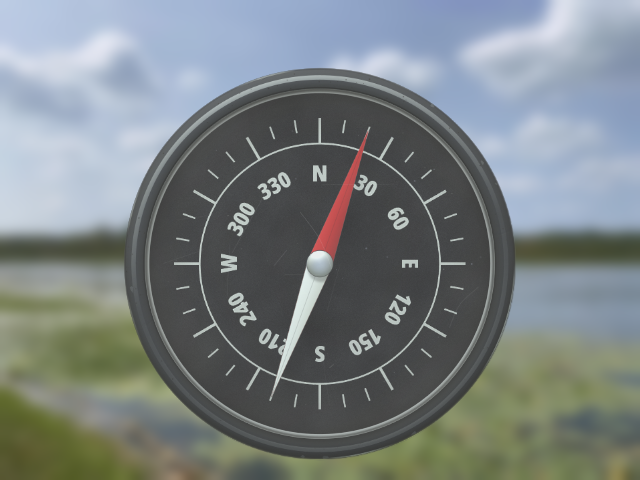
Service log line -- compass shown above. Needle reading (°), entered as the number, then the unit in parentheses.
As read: 20 (°)
